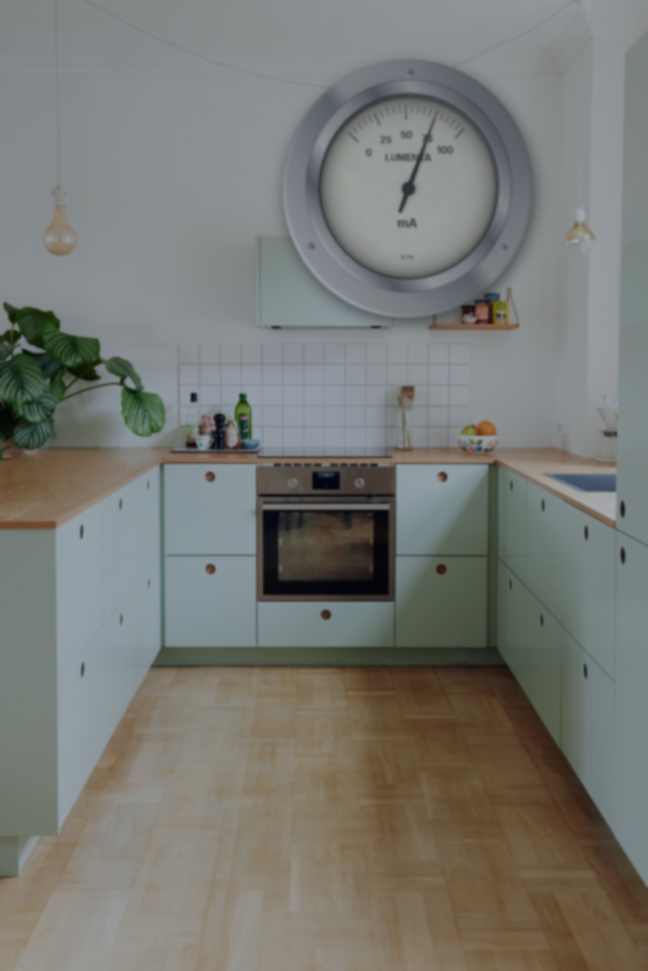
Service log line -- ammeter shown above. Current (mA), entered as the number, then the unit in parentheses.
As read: 75 (mA)
